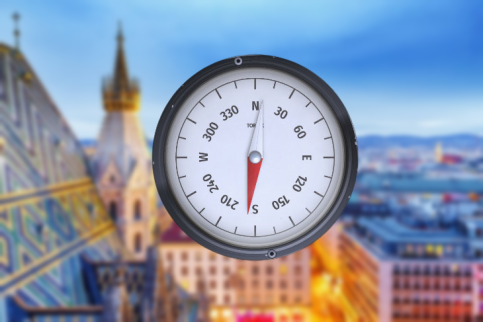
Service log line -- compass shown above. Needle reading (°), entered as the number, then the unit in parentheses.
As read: 187.5 (°)
